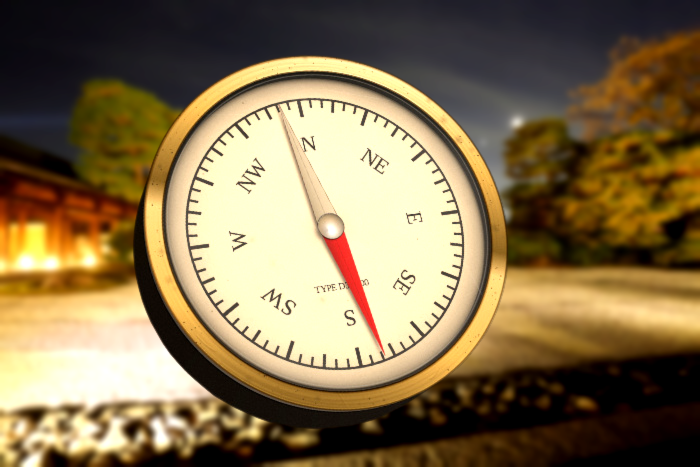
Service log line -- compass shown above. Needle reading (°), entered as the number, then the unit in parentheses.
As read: 170 (°)
